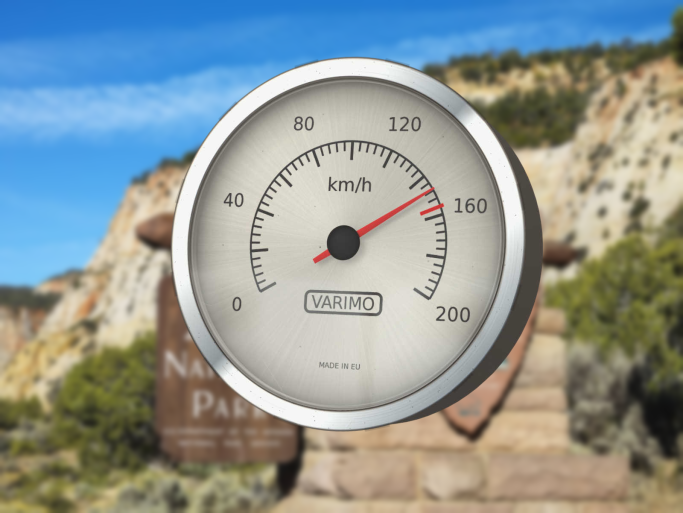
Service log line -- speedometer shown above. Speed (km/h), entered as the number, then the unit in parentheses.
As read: 148 (km/h)
